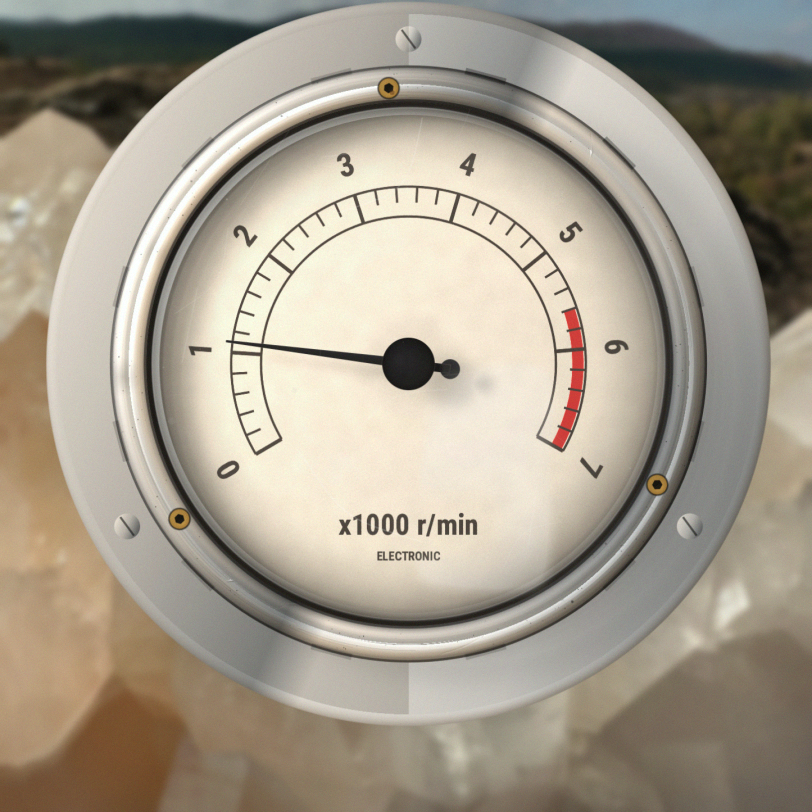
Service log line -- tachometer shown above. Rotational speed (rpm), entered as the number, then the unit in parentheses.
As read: 1100 (rpm)
